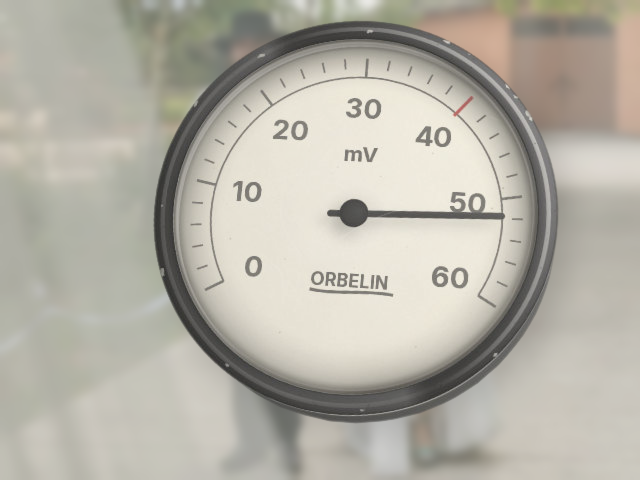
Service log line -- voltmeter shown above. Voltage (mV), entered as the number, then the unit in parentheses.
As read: 52 (mV)
